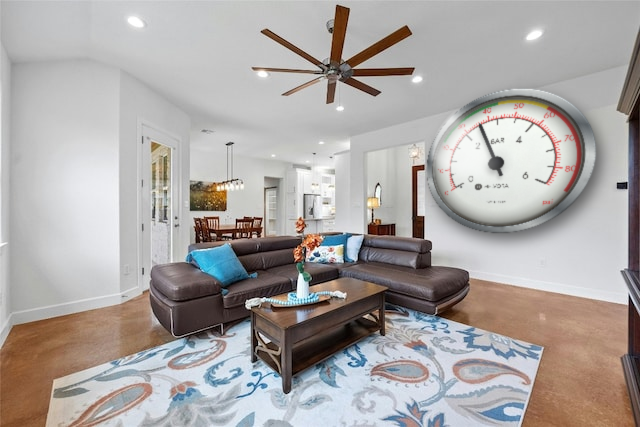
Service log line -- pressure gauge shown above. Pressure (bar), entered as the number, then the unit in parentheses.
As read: 2.5 (bar)
